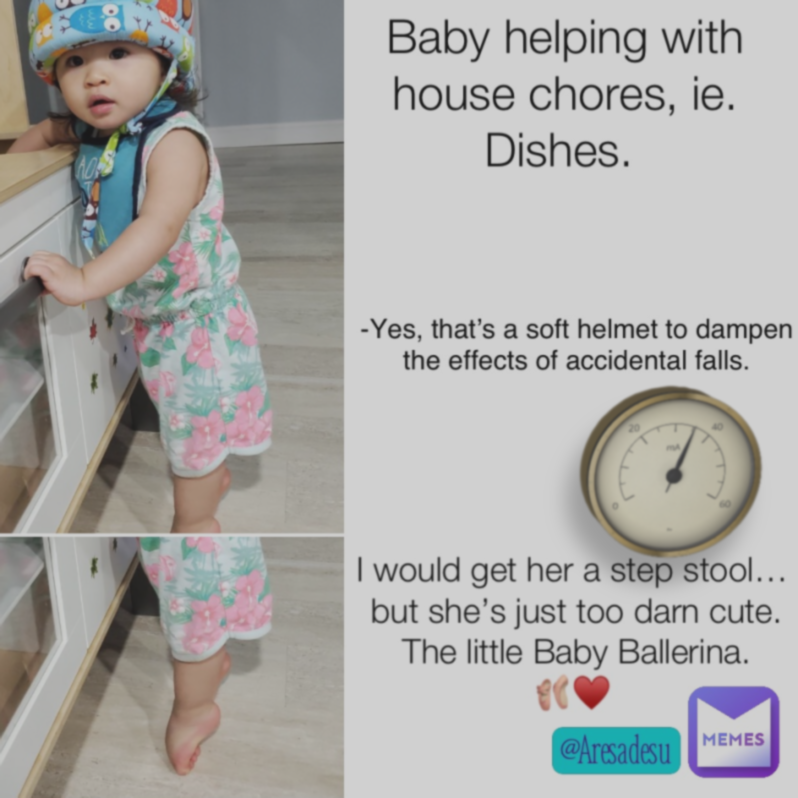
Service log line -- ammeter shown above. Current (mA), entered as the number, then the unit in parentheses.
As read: 35 (mA)
